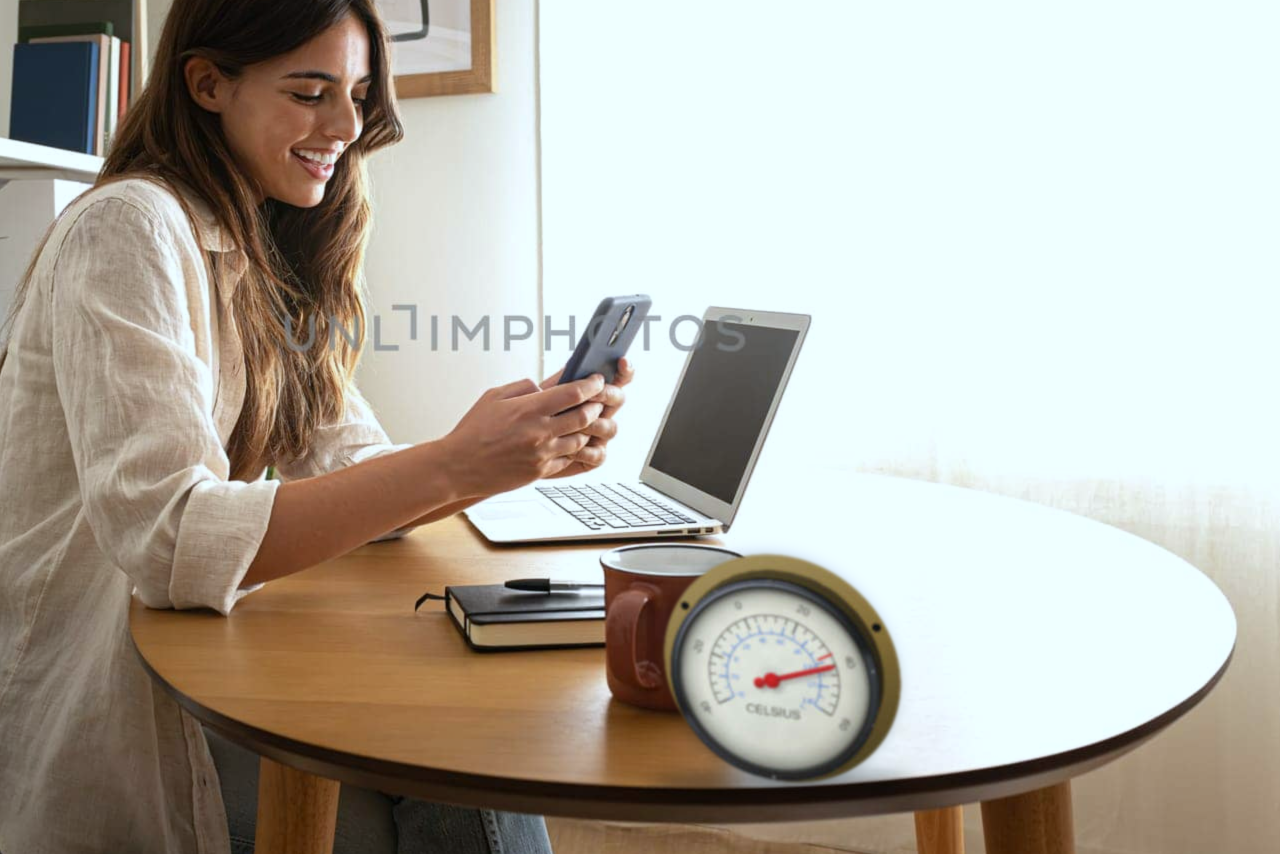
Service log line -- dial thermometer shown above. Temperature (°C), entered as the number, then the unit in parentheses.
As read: 40 (°C)
